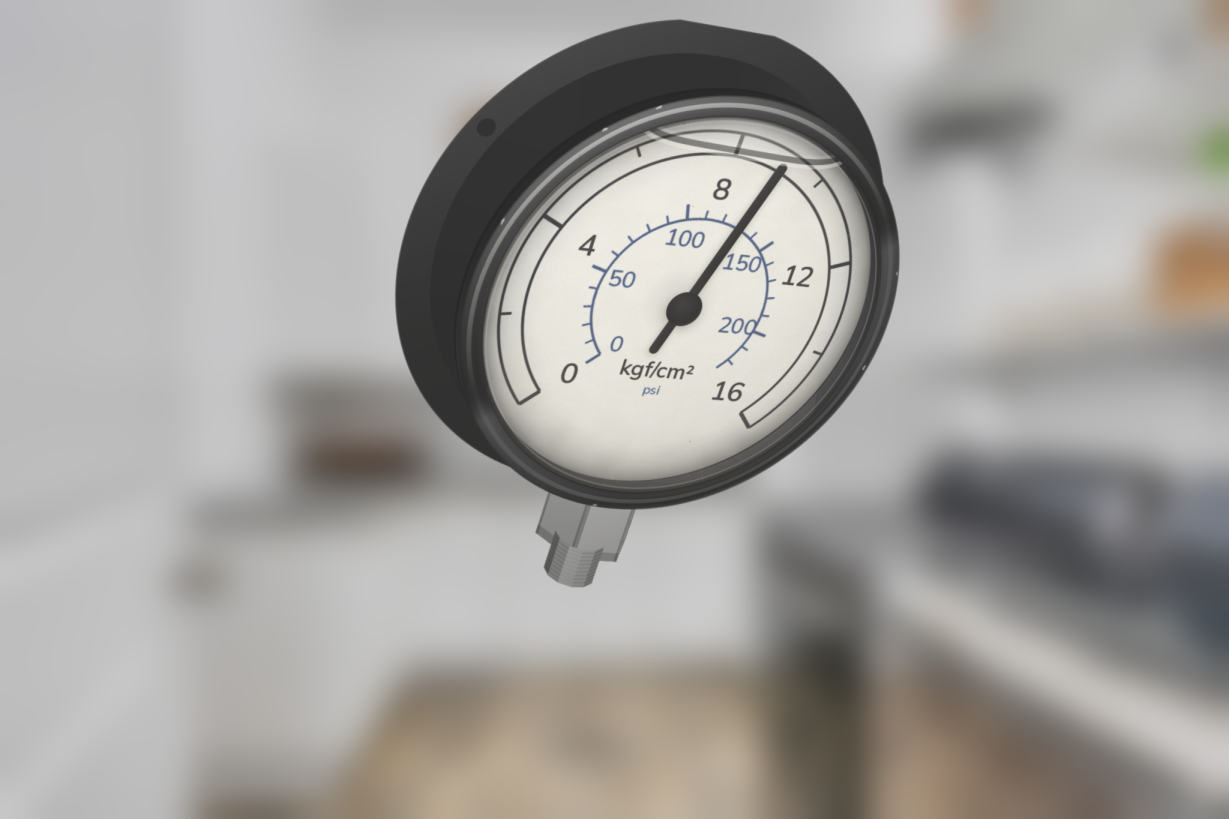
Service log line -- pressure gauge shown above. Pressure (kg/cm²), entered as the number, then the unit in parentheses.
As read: 9 (kg/cm²)
